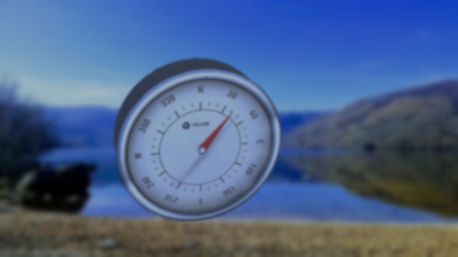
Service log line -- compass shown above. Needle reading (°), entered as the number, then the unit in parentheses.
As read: 40 (°)
